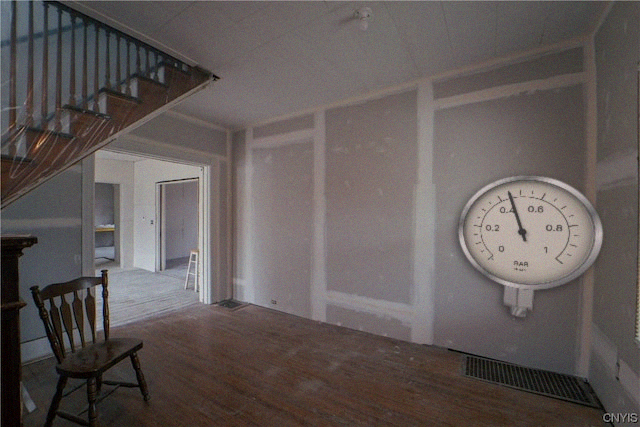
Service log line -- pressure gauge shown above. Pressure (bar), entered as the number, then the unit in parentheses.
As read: 0.45 (bar)
